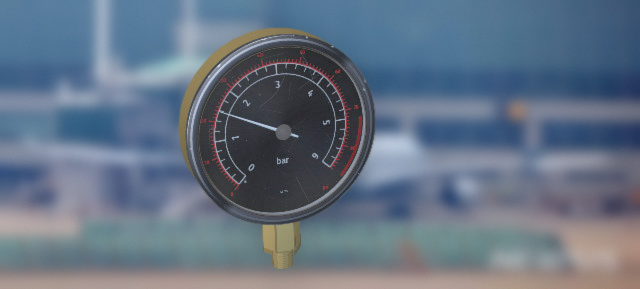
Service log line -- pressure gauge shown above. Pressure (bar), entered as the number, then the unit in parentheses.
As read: 1.6 (bar)
